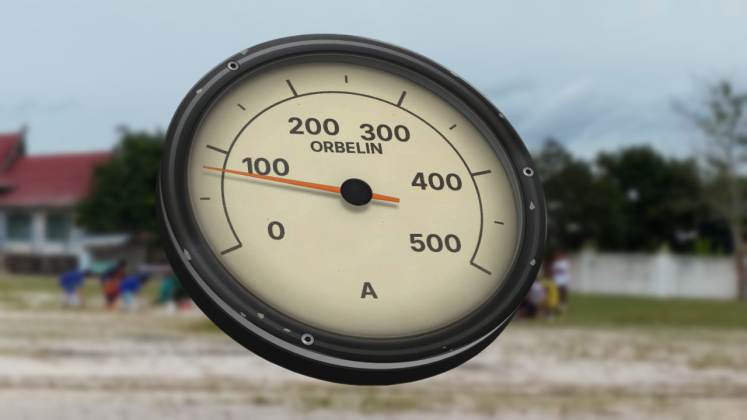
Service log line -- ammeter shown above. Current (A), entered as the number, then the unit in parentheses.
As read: 75 (A)
